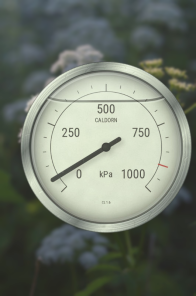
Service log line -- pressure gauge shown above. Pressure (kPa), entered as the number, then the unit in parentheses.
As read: 50 (kPa)
